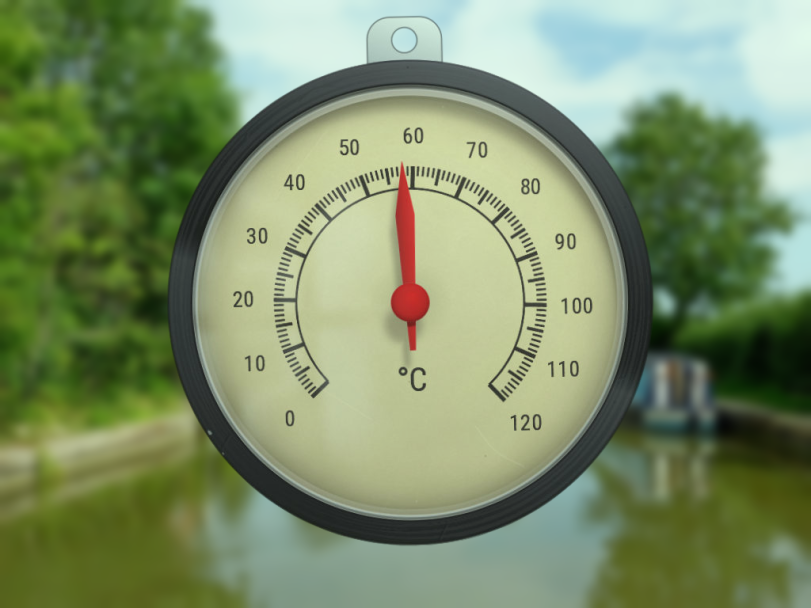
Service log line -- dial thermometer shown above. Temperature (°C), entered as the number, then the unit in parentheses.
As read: 58 (°C)
